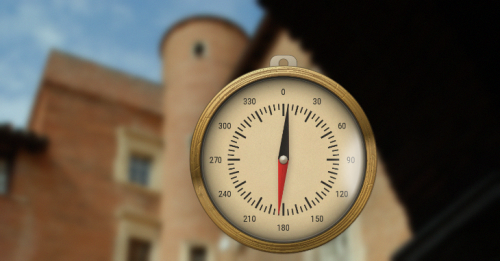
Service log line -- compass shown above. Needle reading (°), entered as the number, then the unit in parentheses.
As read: 185 (°)
